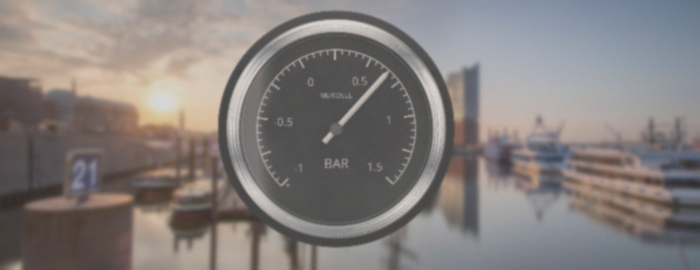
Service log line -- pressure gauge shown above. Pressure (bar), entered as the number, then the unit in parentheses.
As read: 0.65 (bar)
